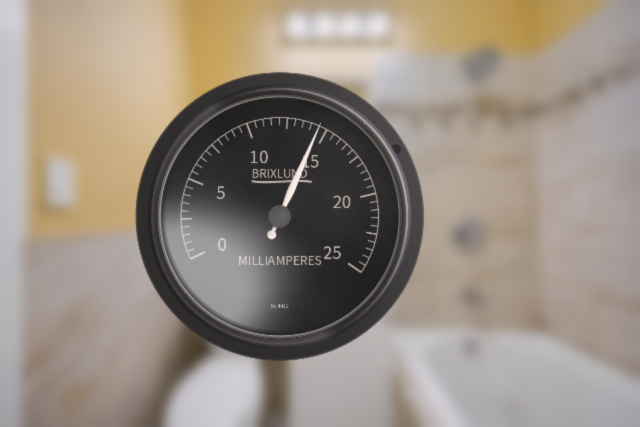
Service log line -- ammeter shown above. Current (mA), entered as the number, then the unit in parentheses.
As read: 14.5 (mA)
